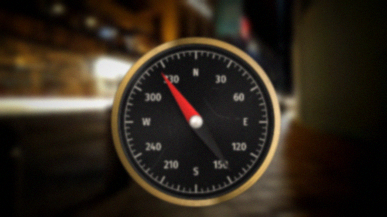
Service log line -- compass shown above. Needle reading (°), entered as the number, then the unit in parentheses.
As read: 325 (°)
